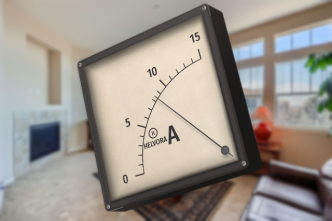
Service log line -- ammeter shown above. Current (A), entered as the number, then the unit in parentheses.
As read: 8.5 (A)
